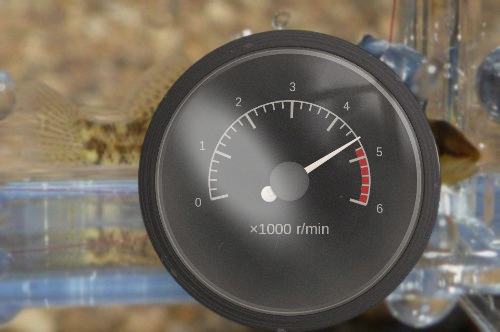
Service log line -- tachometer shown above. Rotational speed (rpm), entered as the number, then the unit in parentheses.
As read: 4600 (rpm)
